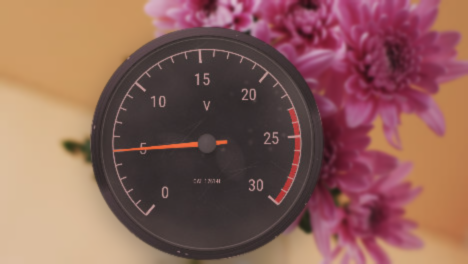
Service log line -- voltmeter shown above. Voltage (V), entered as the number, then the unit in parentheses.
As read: 5 (V)
